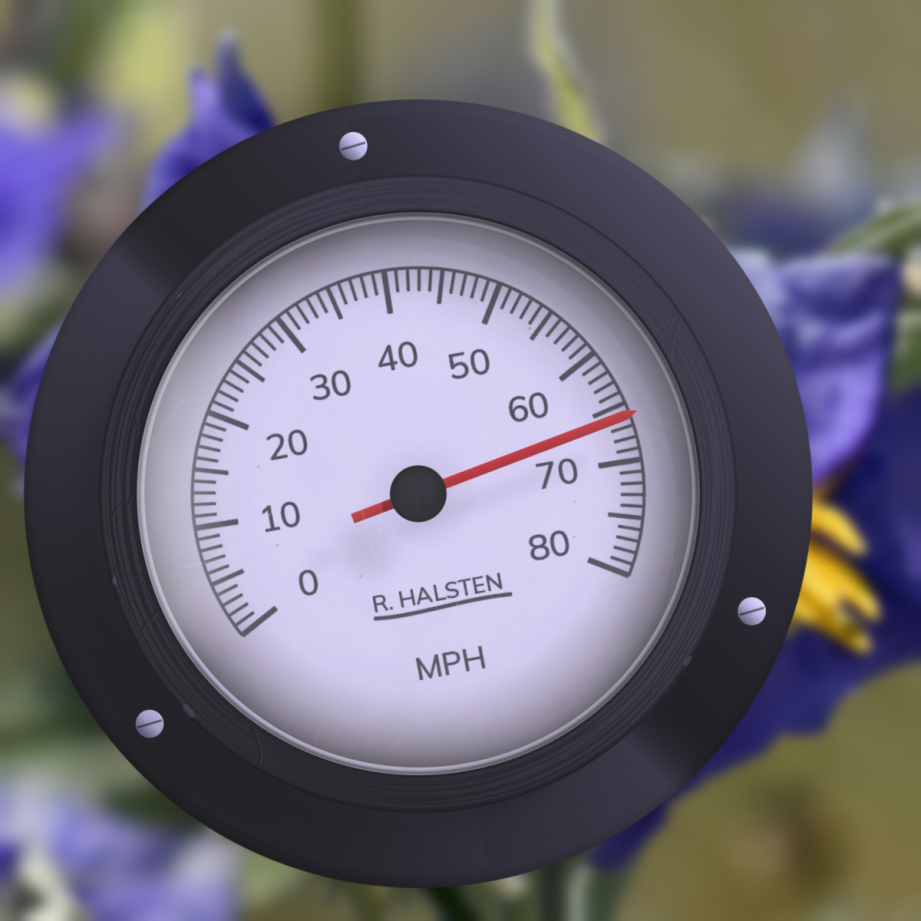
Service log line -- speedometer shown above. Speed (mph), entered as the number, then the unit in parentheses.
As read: 66 (mph)
